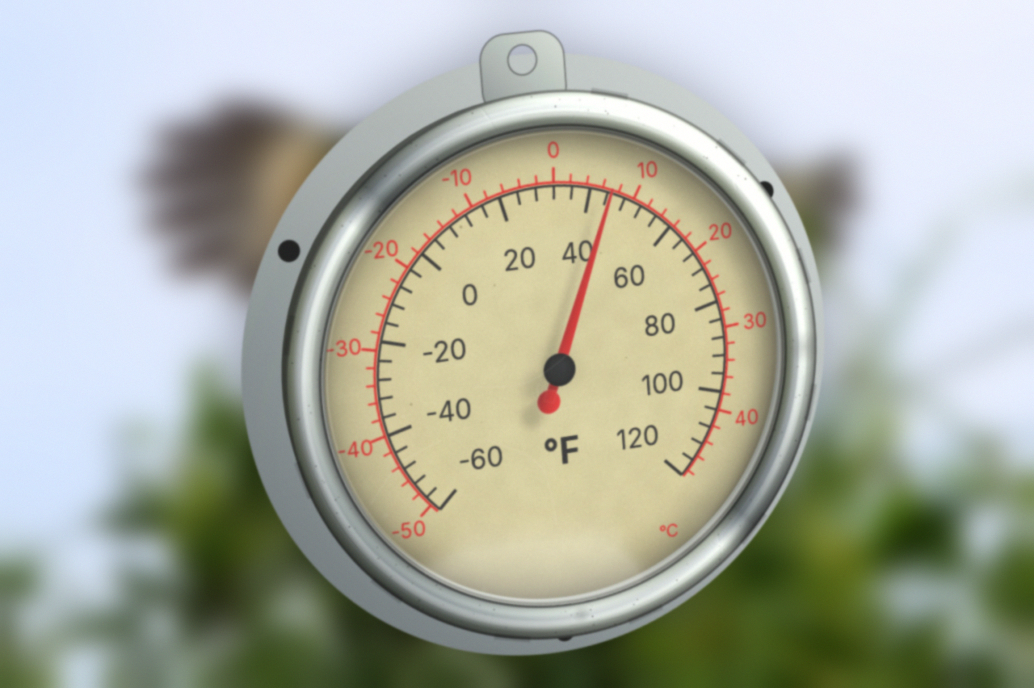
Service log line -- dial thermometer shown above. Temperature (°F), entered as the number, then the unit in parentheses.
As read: 44 (°F)
